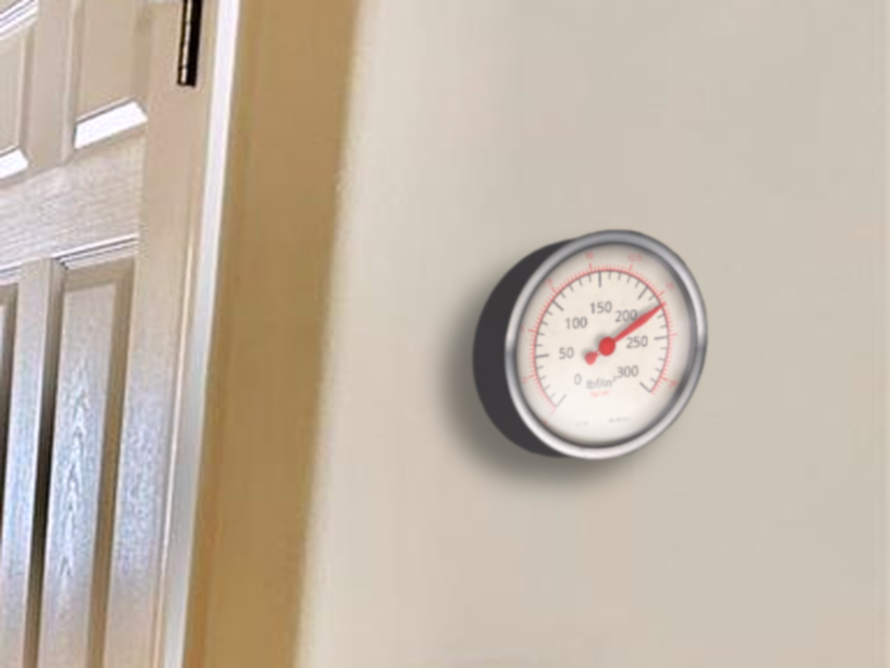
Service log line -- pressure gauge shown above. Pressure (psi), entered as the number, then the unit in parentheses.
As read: 220 (psi)
